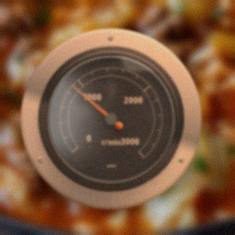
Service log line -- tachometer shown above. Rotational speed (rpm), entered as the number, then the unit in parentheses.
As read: 900 (rpm)
